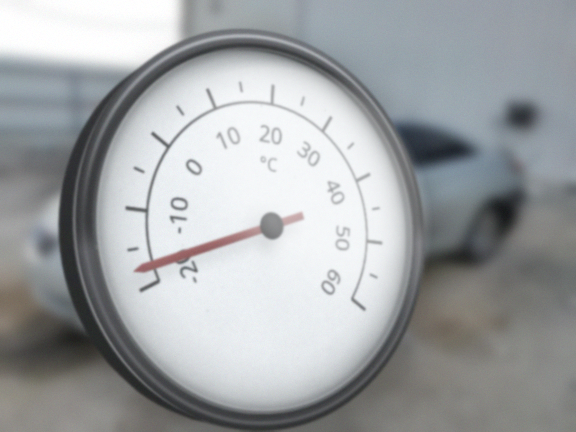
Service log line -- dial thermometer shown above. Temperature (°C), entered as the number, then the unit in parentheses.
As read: -17.5 (°C)
